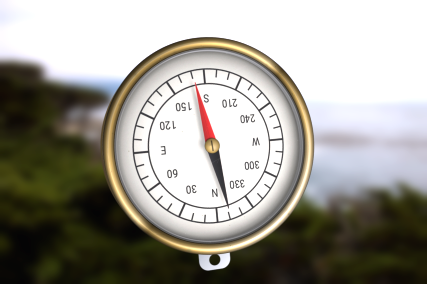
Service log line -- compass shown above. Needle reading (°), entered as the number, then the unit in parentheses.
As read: 170 (°)
